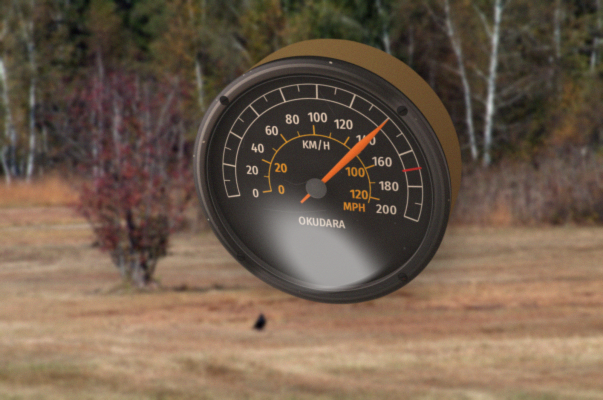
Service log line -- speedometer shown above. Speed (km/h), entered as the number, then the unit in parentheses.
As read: 140 (km/h)
